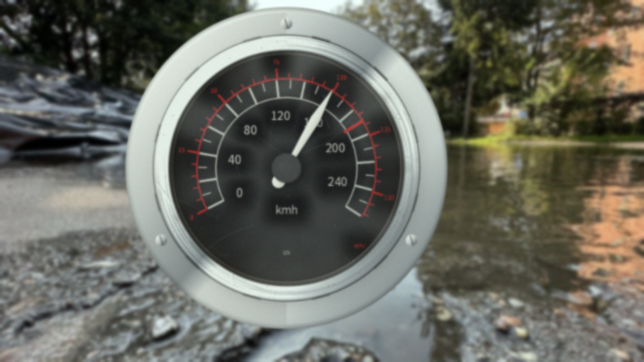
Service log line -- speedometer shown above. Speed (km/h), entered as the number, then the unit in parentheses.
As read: 160 (km/h)
